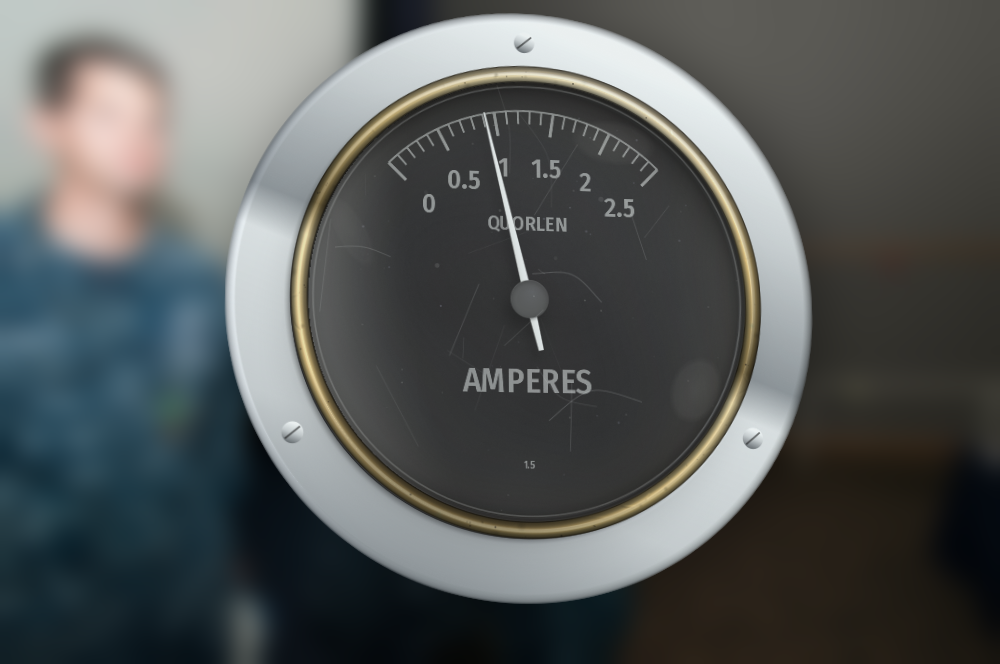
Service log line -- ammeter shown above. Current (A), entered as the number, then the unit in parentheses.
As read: 0.9 (A)
